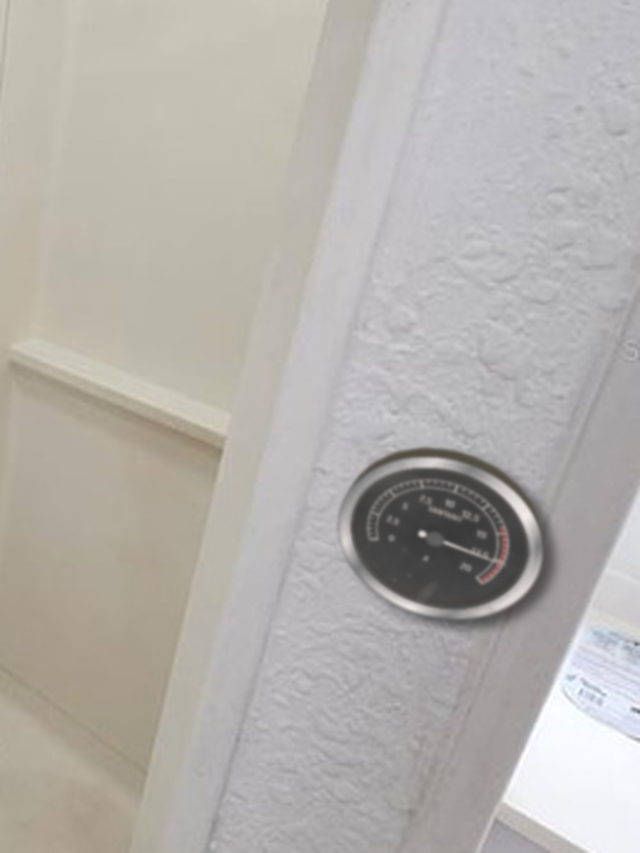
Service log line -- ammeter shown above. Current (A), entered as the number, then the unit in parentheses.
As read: 17.5 (A)
